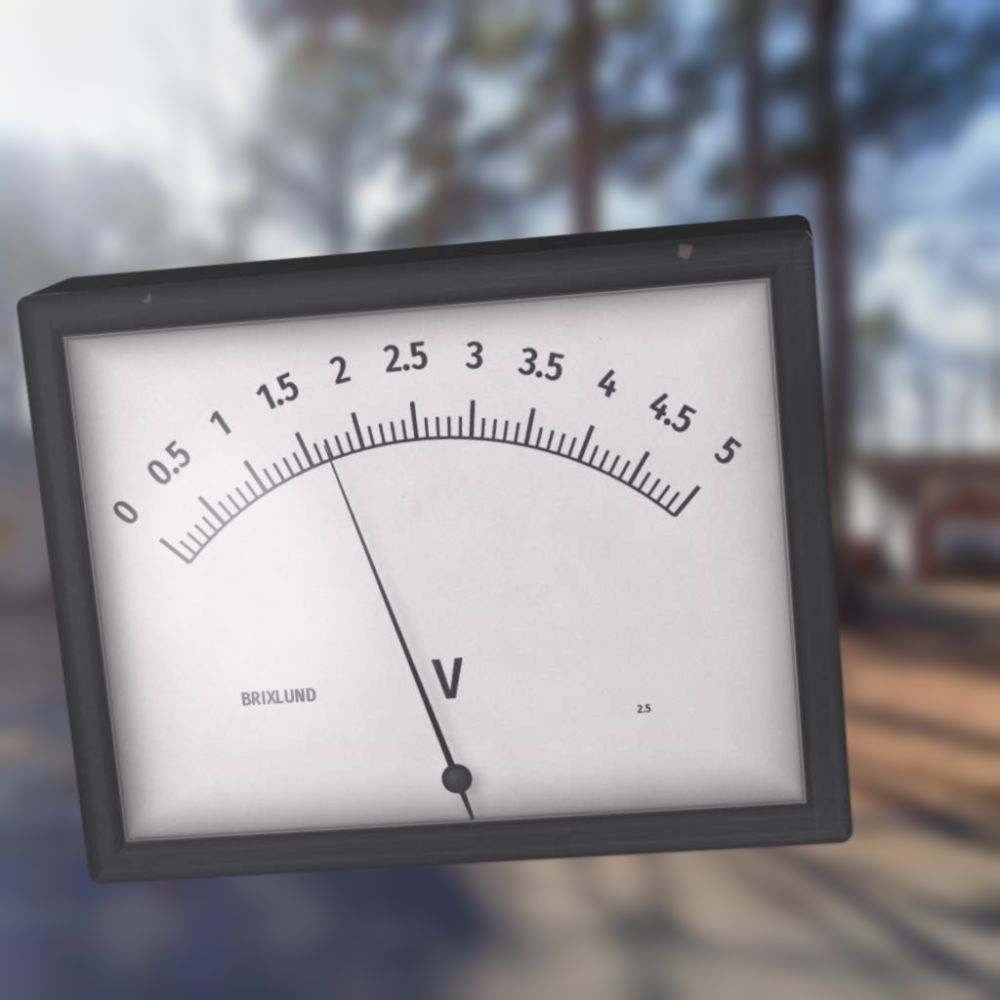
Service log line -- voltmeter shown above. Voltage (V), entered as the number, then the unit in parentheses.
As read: 1.7 (V)
